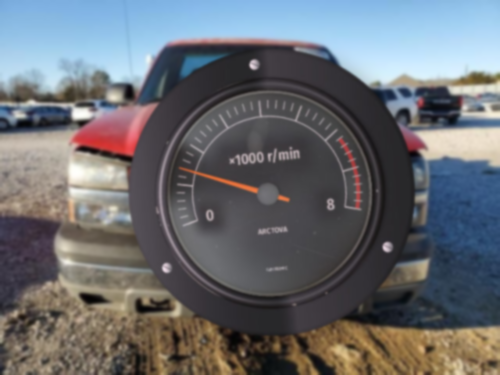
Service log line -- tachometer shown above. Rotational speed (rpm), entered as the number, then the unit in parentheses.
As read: 1400 (rpm)
